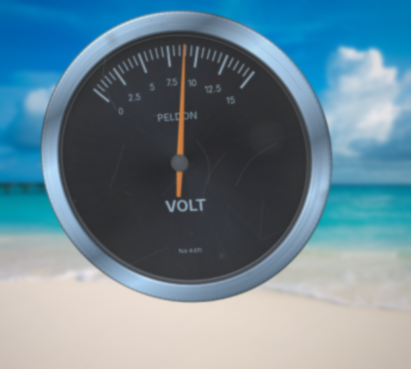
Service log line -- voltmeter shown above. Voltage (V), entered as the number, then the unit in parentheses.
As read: 9 (V)
